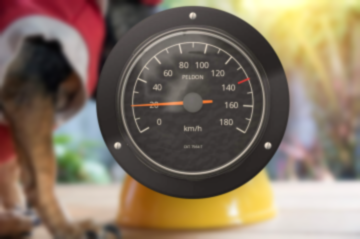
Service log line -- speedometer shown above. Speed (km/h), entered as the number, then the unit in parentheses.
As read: 20 (km/h)
